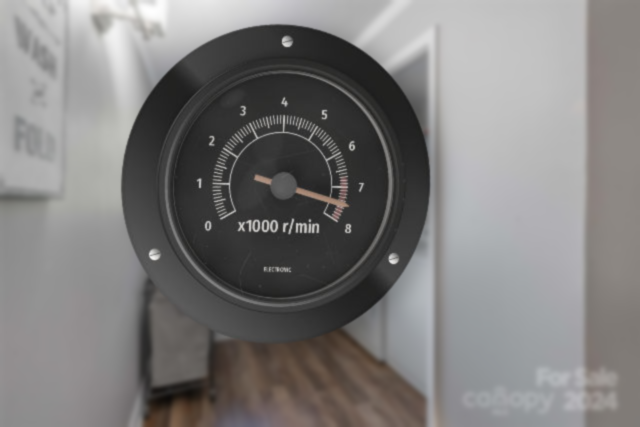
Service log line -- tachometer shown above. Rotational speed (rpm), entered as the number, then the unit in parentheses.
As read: 7500 (rpm)
